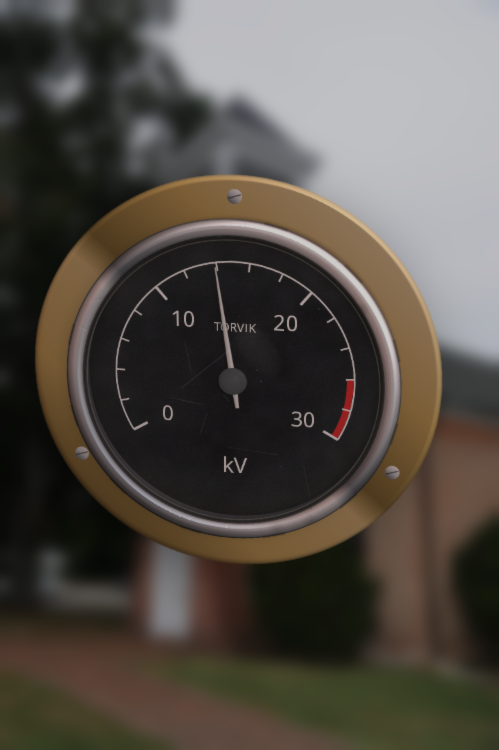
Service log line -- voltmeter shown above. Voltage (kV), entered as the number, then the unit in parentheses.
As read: 14 (kV)
